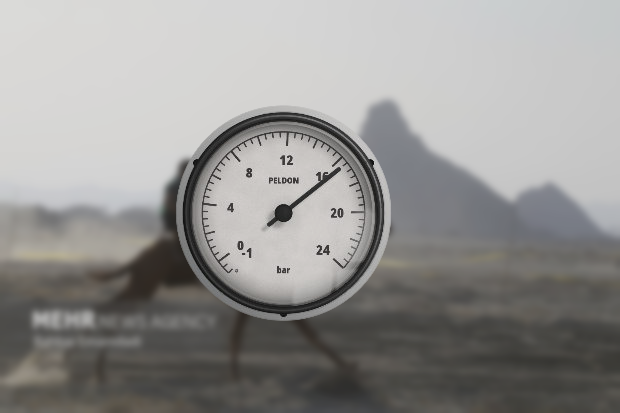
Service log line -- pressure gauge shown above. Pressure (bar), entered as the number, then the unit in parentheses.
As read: 16.5 (bar)
